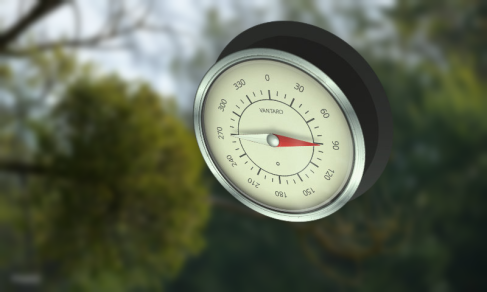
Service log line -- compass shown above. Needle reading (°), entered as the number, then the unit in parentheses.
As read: 90 (°)
